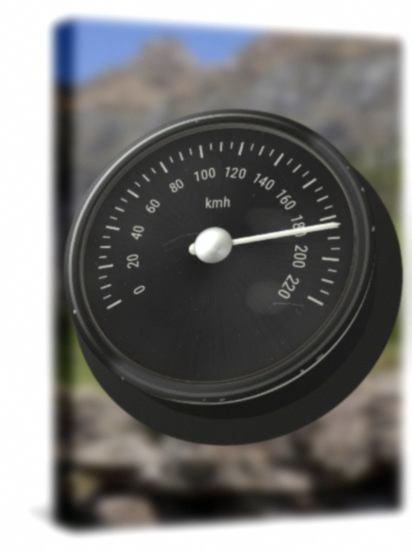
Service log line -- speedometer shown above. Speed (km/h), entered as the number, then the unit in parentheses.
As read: 185 (km/h)
